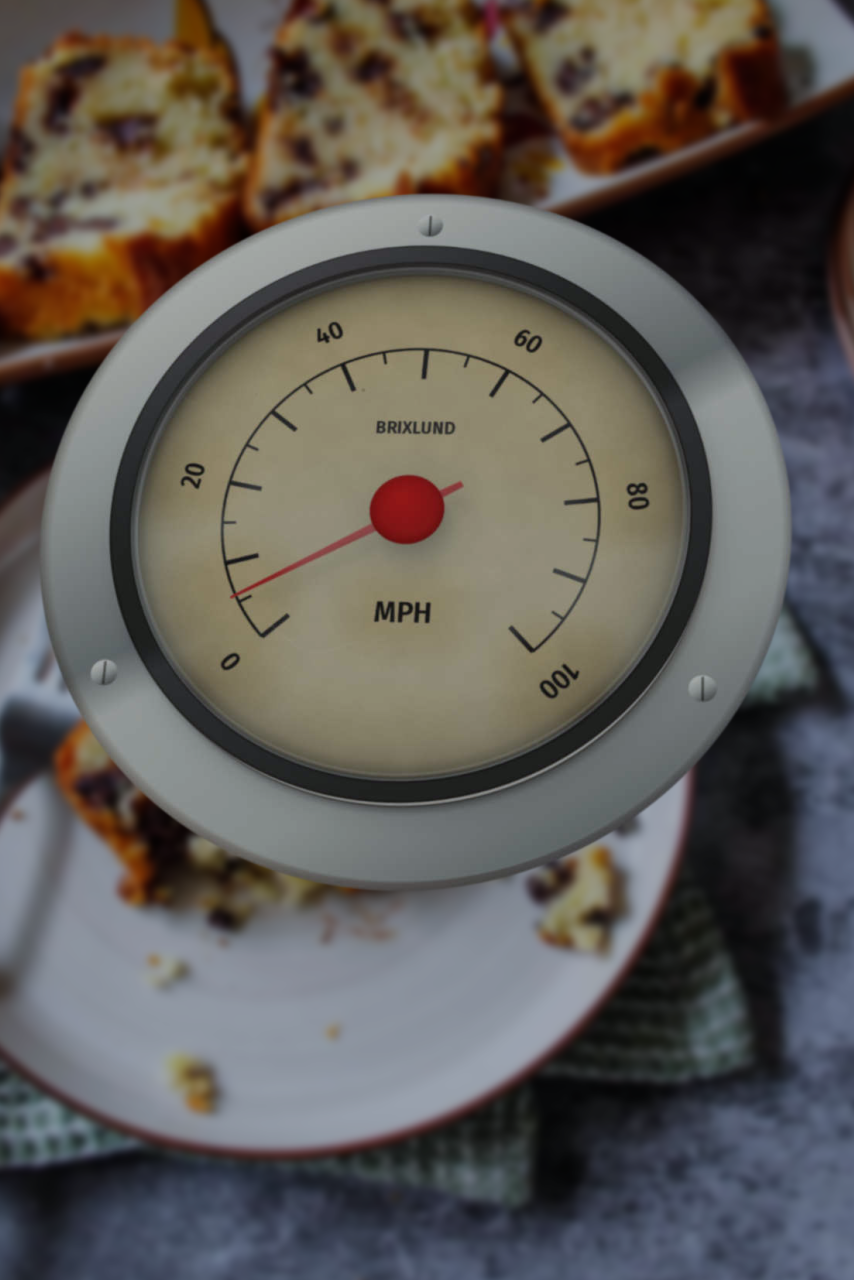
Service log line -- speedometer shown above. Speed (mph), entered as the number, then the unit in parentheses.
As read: 5 (mph)
